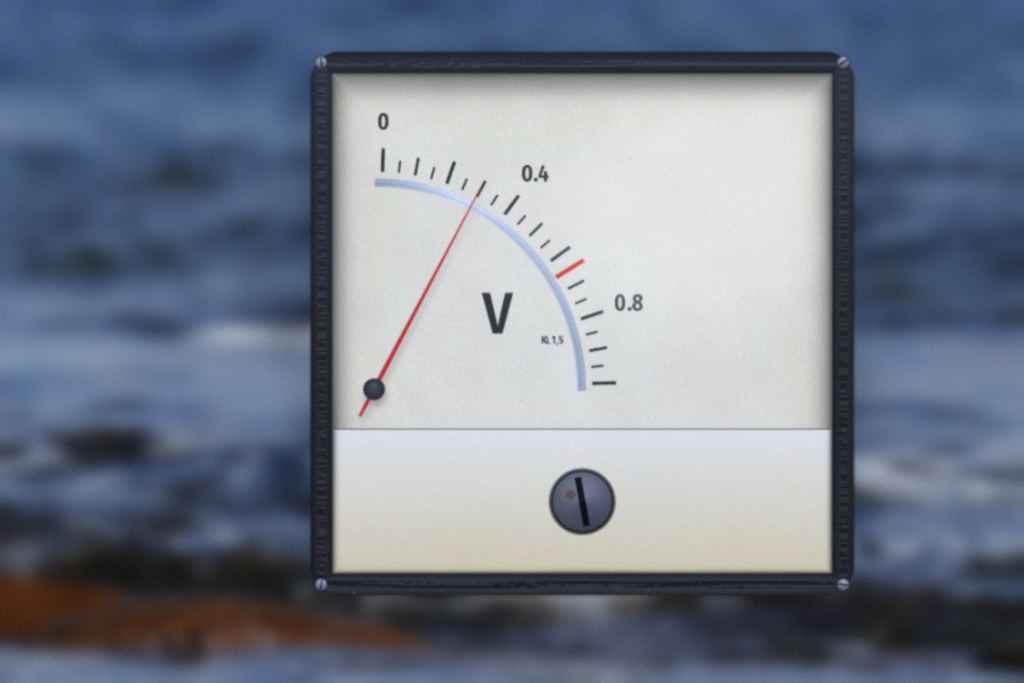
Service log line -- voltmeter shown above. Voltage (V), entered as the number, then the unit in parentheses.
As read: 0.3 (V)
